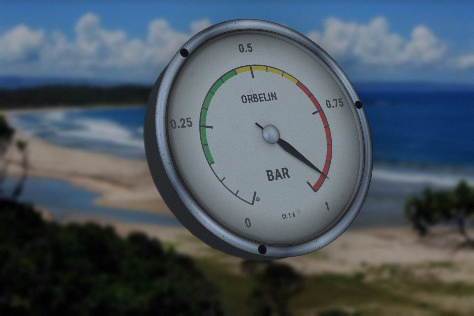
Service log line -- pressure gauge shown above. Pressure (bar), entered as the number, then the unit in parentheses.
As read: 0.95 (bar)
